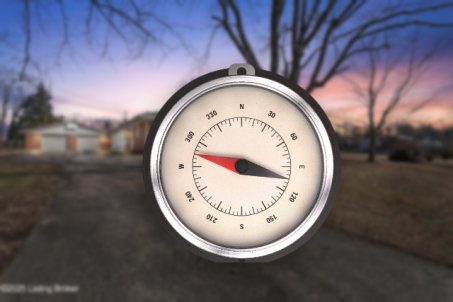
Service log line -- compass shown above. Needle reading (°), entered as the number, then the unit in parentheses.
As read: 285 (°)
